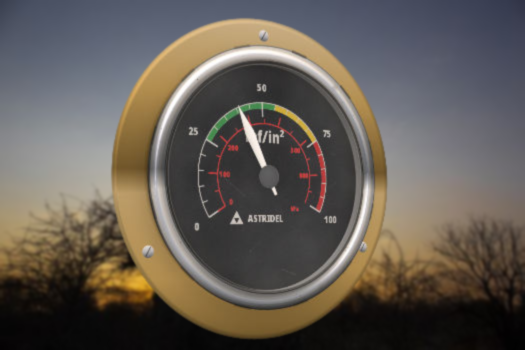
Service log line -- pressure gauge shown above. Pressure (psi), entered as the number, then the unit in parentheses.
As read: 40 (psi)
